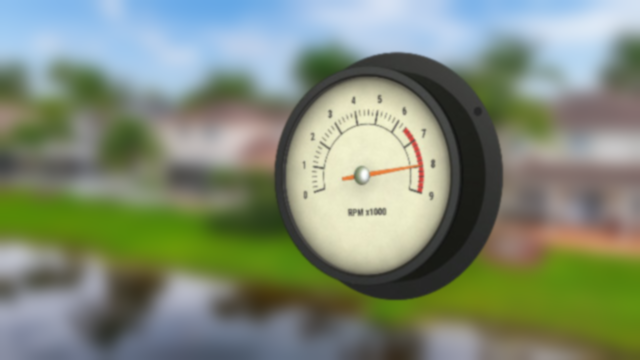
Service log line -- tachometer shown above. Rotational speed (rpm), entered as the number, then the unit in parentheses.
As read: 8000 (rpm)
